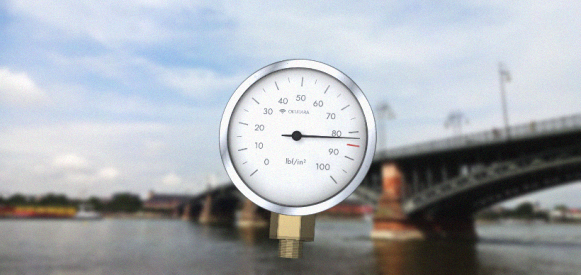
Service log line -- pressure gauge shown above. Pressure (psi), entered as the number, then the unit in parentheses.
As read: 82.5 (psi)
